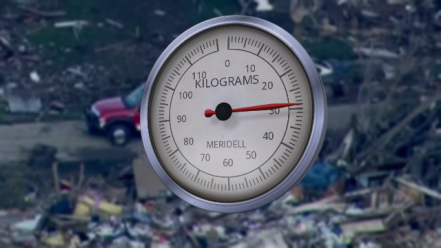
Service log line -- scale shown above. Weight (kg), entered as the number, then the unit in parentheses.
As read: 29 (kg)
